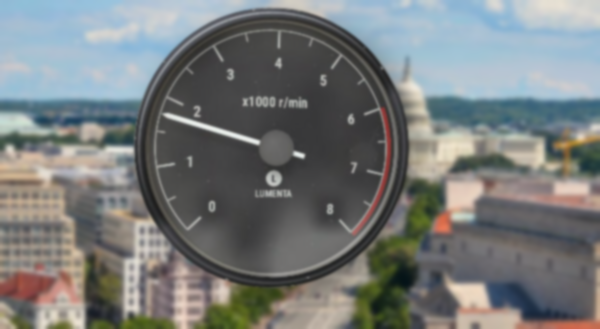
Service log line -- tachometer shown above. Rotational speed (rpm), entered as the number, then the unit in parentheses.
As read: 1750 (rpm)
